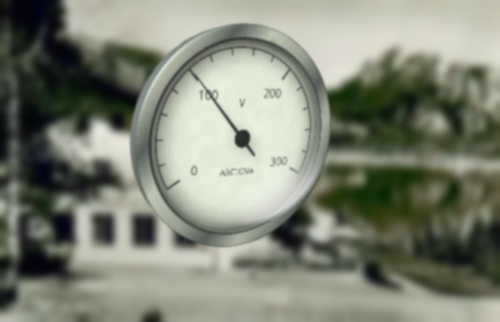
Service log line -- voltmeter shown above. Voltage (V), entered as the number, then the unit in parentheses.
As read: 100 (V)
